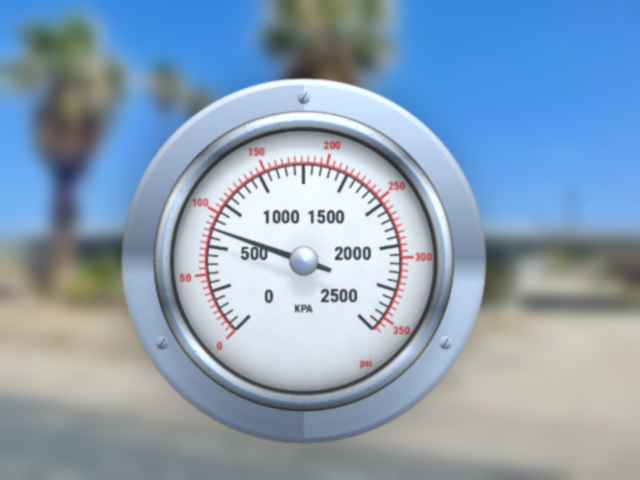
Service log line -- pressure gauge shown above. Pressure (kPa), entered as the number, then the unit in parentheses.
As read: 600 (kPa)
